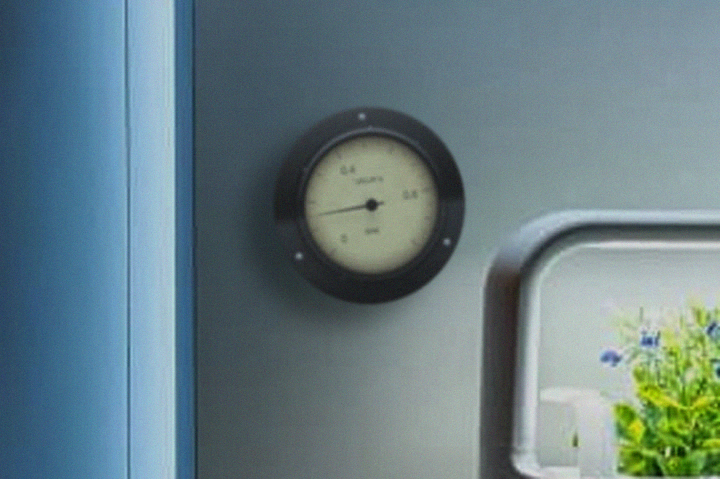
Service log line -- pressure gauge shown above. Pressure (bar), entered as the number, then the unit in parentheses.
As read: 0.15 (bar)
